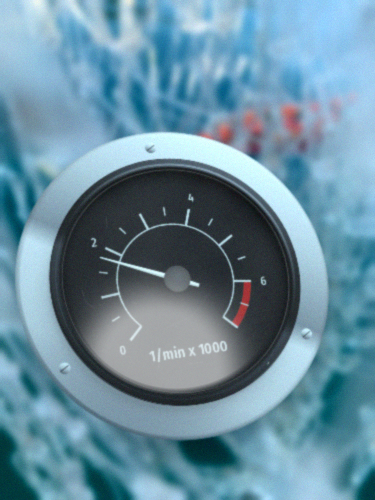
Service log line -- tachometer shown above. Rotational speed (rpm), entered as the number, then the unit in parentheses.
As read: 1750 (rpm)
